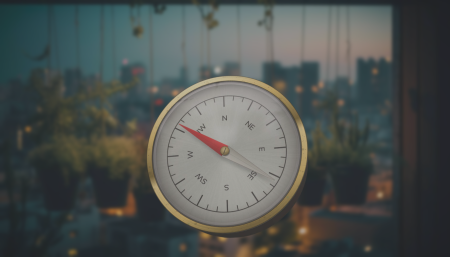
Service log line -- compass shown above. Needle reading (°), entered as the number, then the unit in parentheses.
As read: 305 (°)
